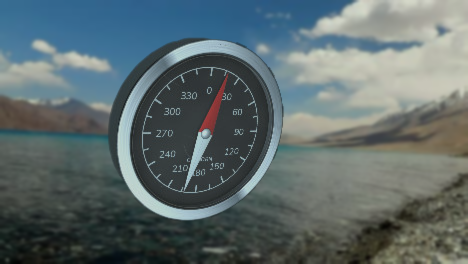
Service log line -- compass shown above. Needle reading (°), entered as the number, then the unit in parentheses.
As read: 15 (°)
